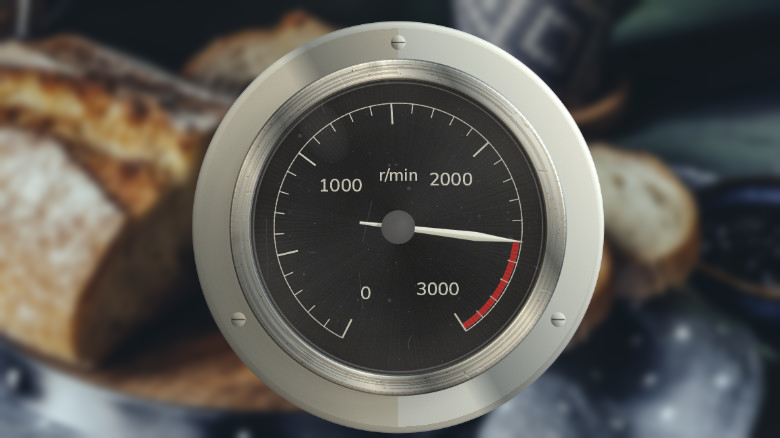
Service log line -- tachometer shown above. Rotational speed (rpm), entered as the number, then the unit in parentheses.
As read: 2500 (rpm)
